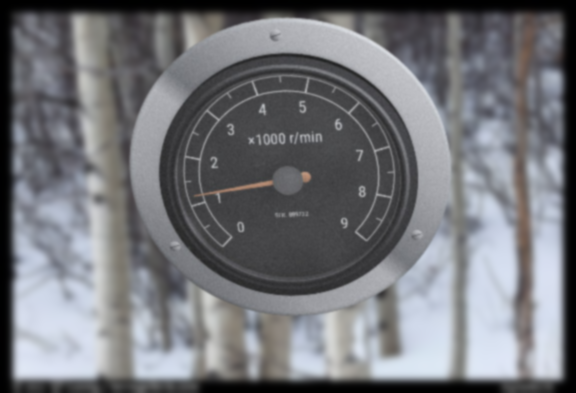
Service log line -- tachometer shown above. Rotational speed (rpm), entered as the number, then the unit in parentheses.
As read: 1250 (rpm)
